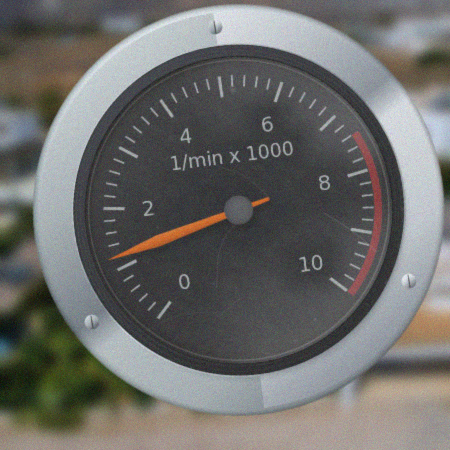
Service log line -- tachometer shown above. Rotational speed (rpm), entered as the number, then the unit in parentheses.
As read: 1200 (rpm)
